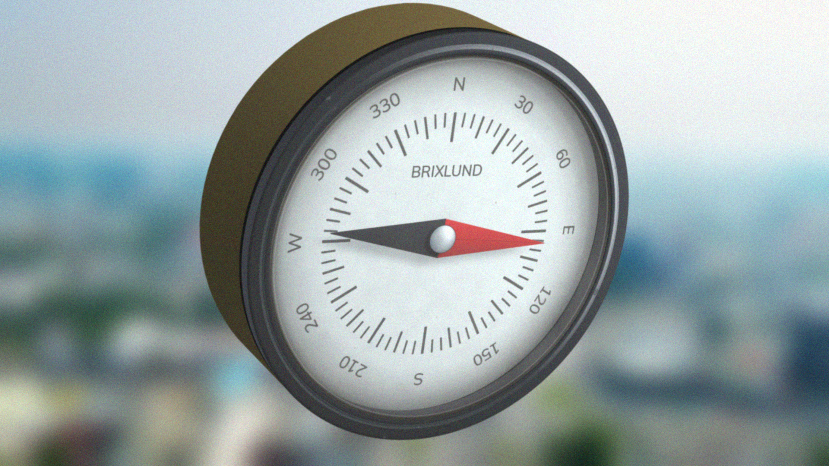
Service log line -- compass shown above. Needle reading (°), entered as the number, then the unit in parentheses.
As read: 95 (°)
